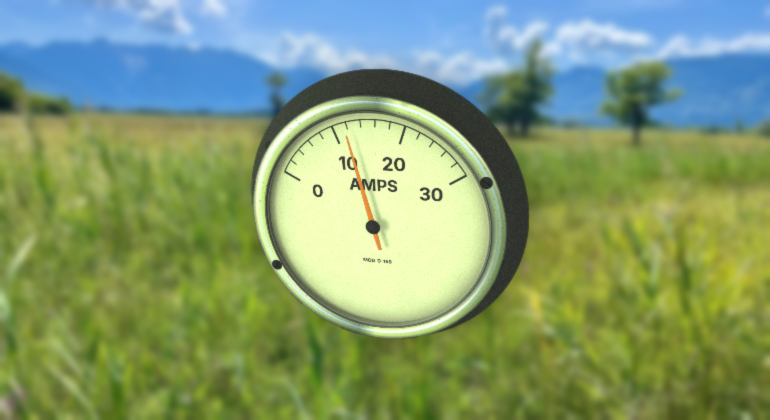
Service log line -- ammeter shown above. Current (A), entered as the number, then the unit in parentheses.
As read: 12 (A)
